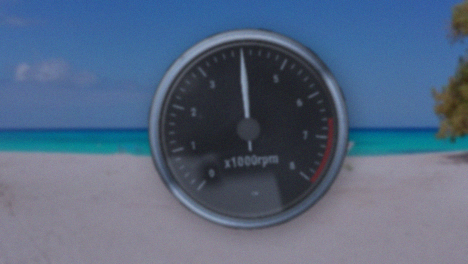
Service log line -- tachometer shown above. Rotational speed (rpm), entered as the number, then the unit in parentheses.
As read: 4000 (rpm)
